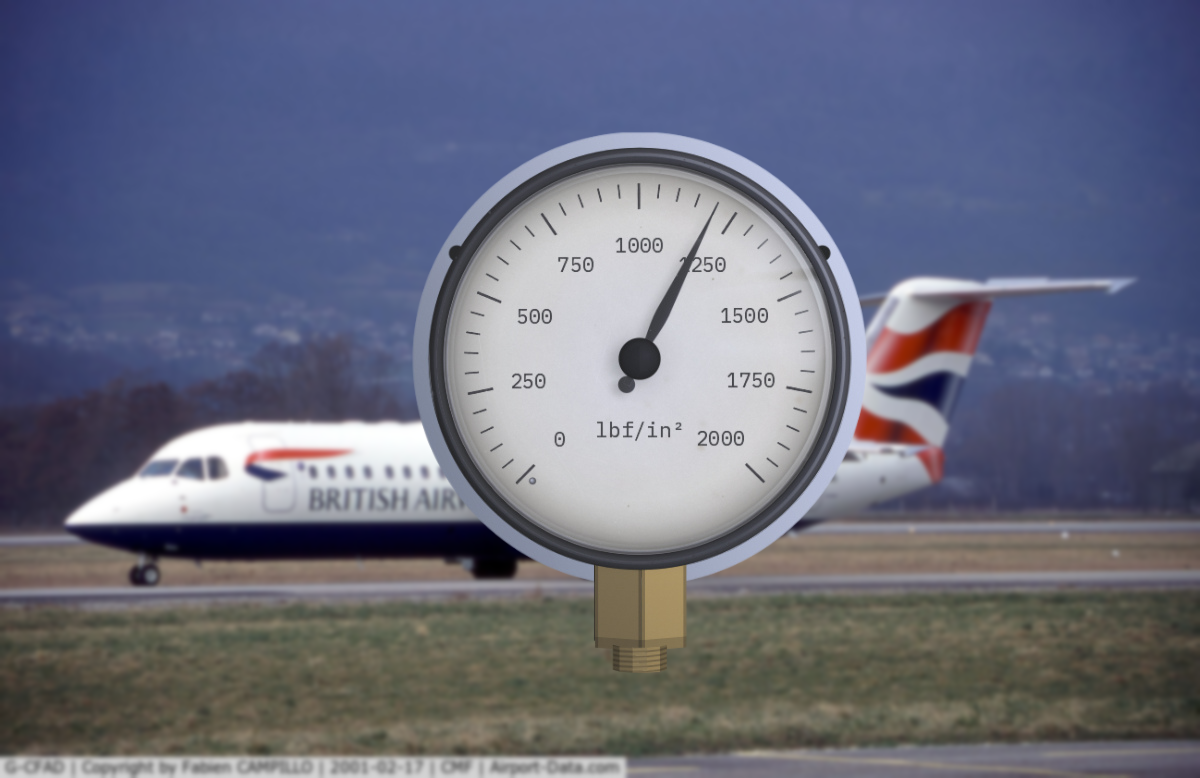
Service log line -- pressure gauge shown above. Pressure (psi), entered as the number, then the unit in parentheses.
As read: 1200 (psi)
